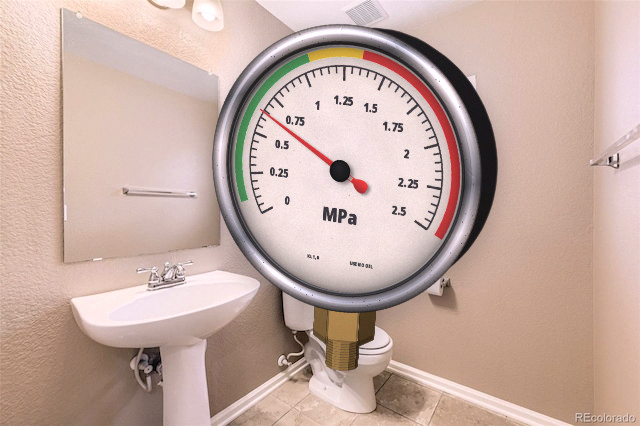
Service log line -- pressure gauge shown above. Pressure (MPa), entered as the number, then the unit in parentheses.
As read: 0.65 (MPa)
